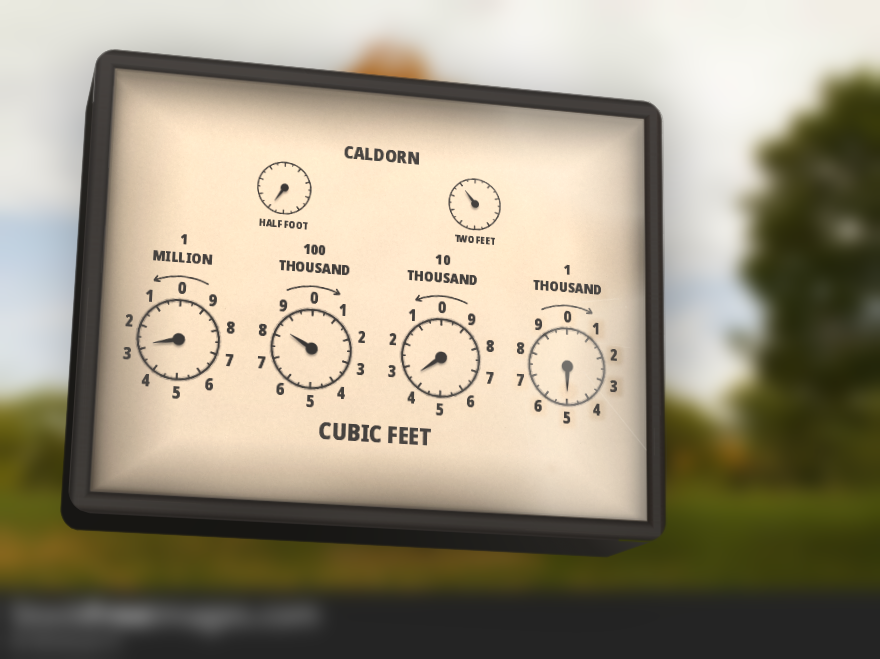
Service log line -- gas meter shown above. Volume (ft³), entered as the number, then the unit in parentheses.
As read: 283500 (ft³)
